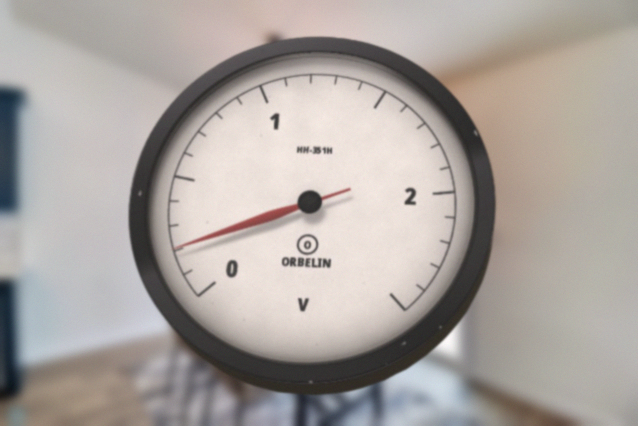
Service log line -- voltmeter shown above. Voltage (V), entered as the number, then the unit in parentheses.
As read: 0.2 (V)
